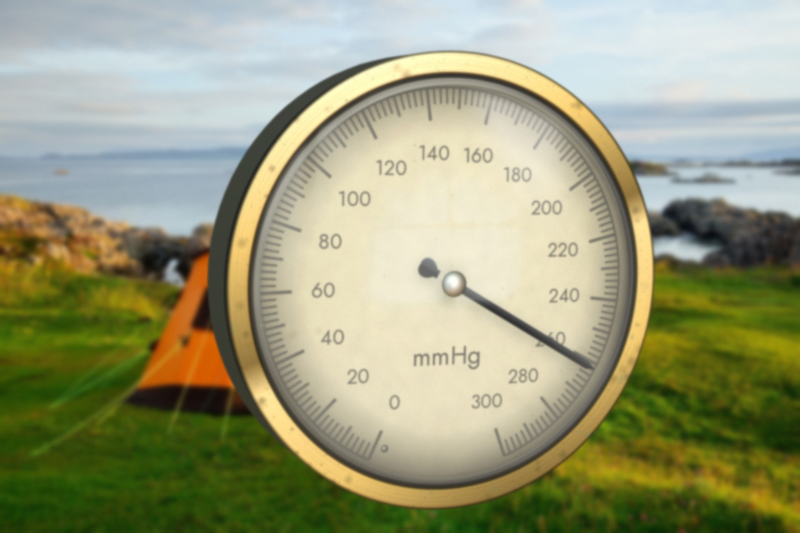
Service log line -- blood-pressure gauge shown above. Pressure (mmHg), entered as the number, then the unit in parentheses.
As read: 262 (mmHg)
